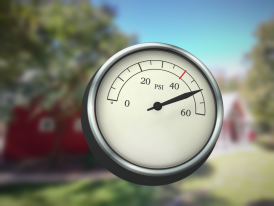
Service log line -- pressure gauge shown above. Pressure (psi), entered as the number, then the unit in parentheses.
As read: 50 (psi)
